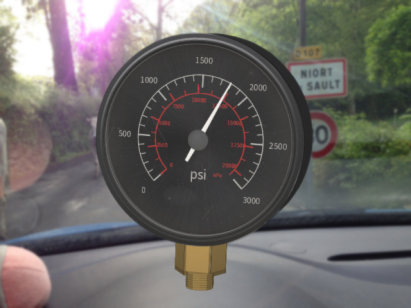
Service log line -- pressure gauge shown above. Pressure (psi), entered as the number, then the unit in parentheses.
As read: 1800 (psi)
